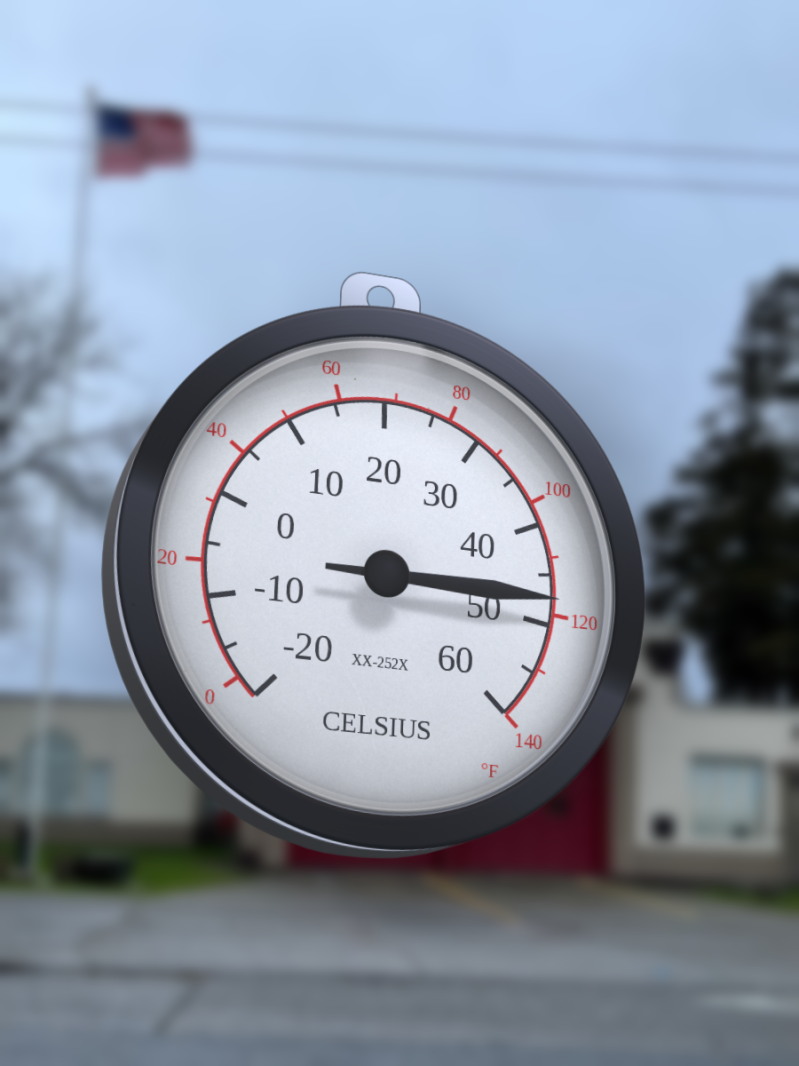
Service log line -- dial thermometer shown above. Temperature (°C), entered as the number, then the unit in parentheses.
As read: 47.5 (°C)
